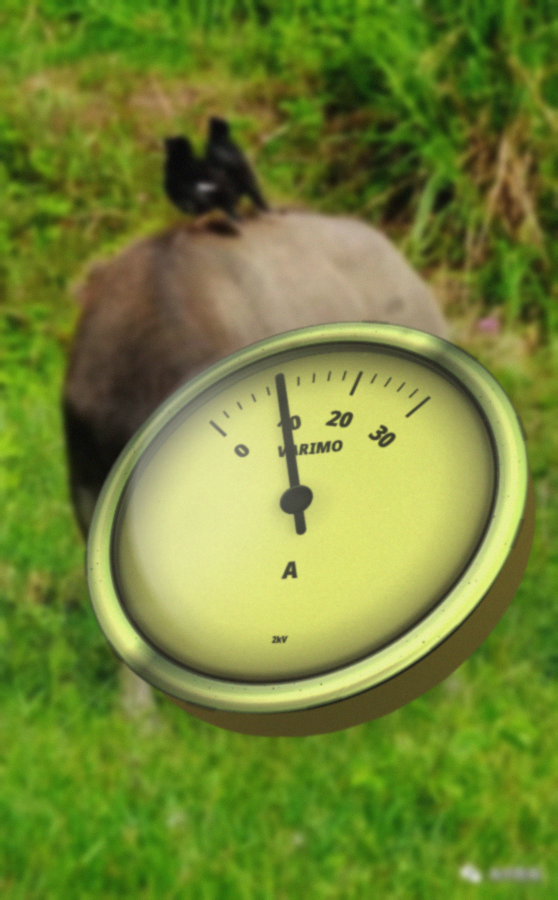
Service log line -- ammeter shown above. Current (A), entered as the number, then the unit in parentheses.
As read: 10 (A)
